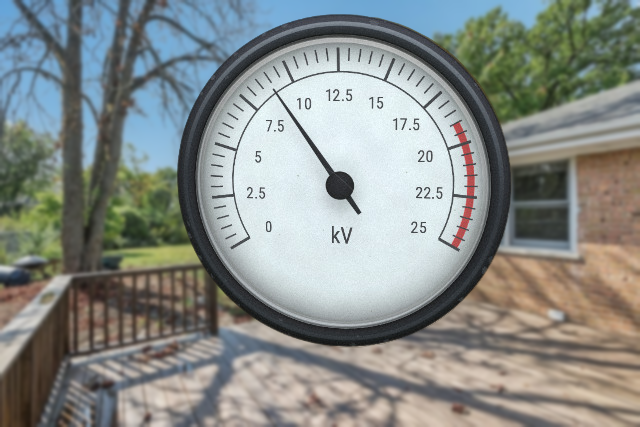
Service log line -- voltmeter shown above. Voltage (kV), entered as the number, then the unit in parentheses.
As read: 9 (kV)
